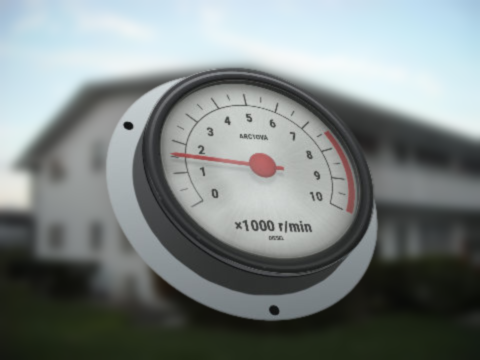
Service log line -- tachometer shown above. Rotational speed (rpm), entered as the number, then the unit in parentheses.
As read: 1500 (rpm)
